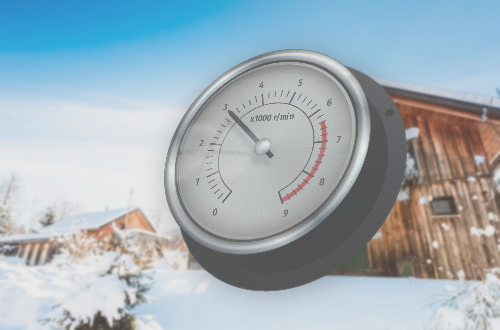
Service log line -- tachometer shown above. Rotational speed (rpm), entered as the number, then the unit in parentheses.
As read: 3000 (rpm)
